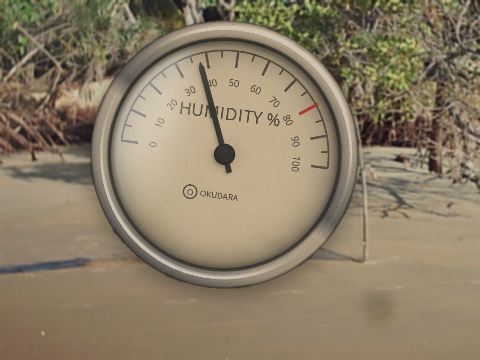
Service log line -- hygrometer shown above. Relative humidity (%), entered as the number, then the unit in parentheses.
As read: 37.5 (%)
